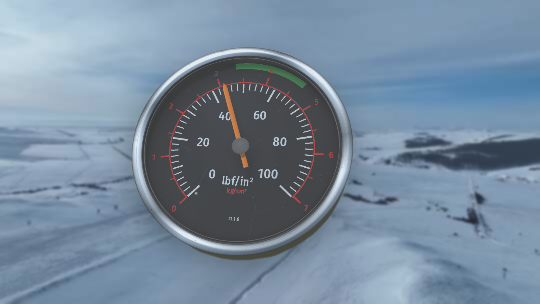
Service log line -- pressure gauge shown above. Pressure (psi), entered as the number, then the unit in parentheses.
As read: 44 (psi)
